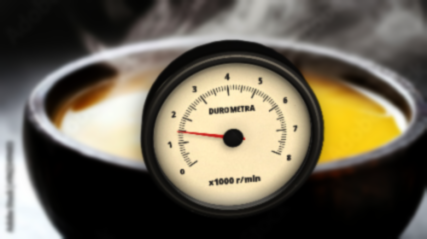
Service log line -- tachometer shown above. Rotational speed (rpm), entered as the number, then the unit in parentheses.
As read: 1500 (rpm)
